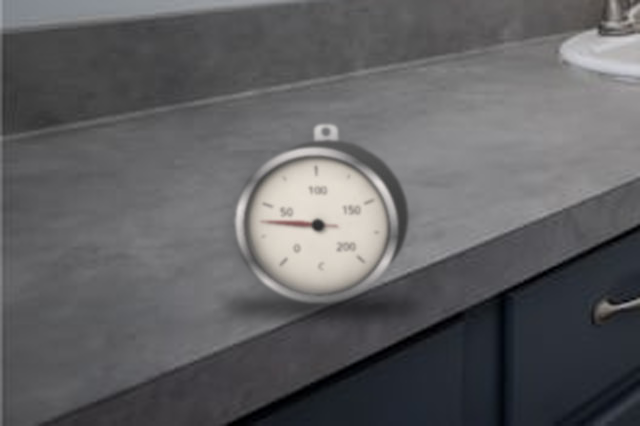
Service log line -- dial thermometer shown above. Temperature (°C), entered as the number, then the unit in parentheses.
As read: 37.5 (°C)
